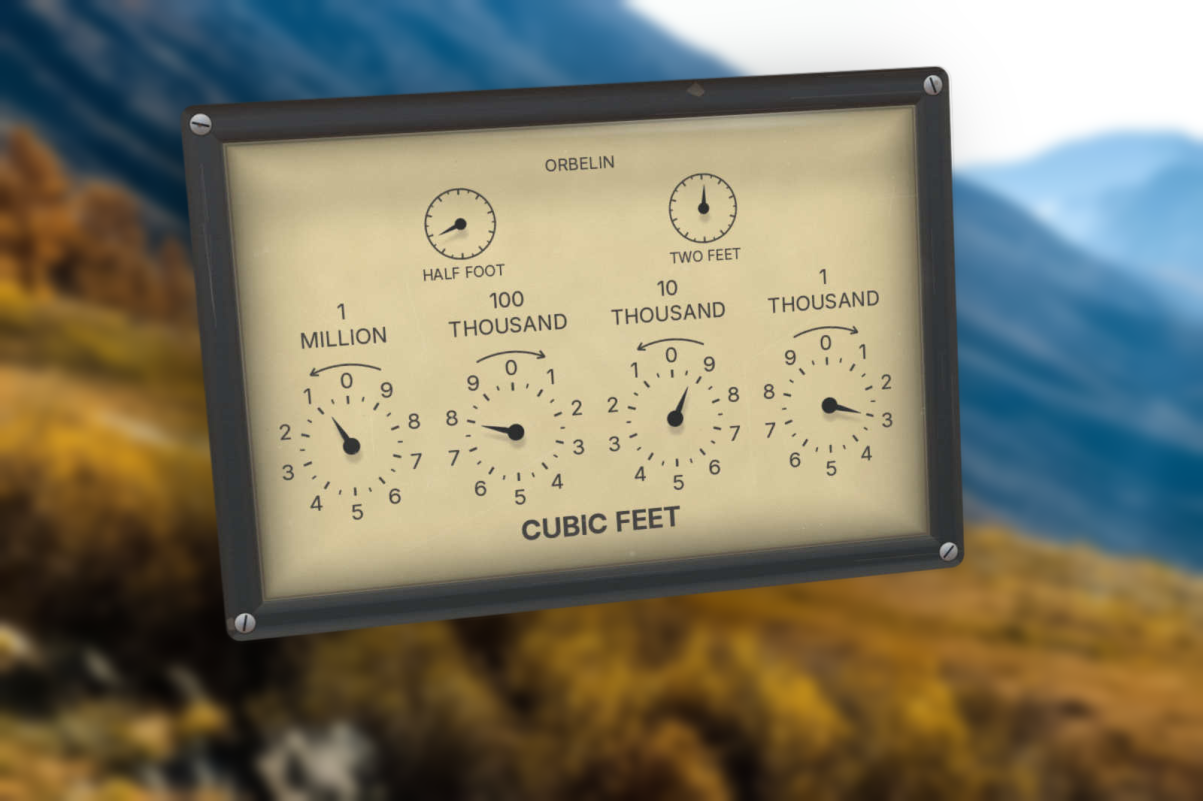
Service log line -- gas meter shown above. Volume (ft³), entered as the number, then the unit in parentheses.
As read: 79300 (ft³)
